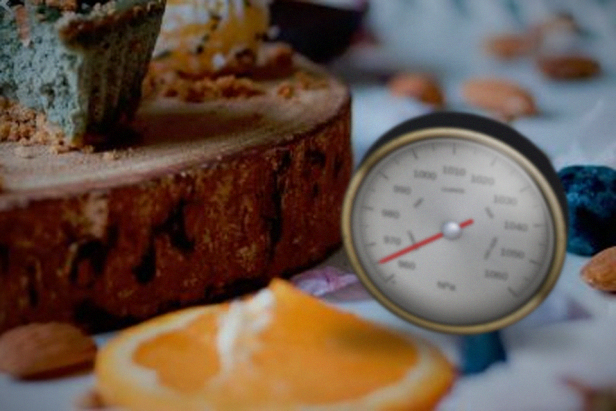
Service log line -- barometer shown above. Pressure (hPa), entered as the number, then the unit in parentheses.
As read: 965 (hPa)
